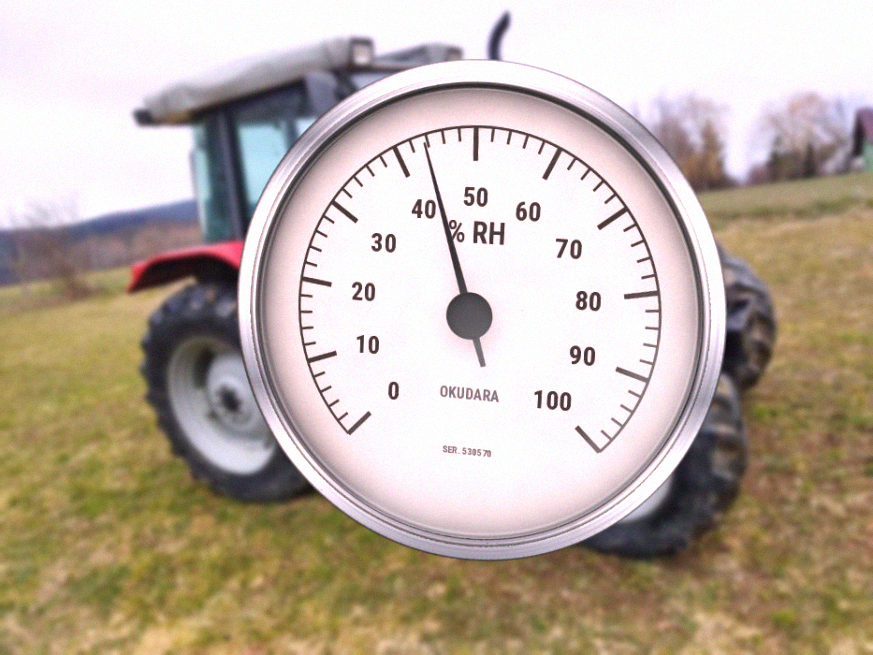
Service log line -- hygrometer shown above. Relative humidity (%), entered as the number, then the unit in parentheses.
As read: 44 (%)
